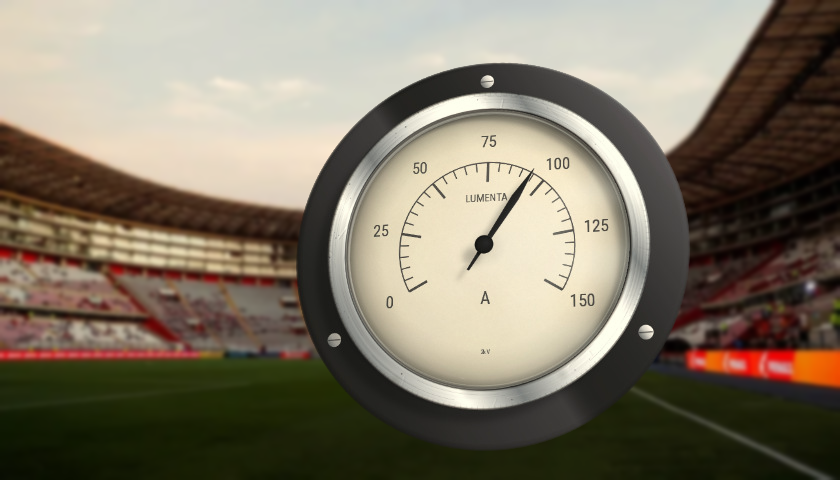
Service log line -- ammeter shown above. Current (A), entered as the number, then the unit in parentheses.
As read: 95 (A)
